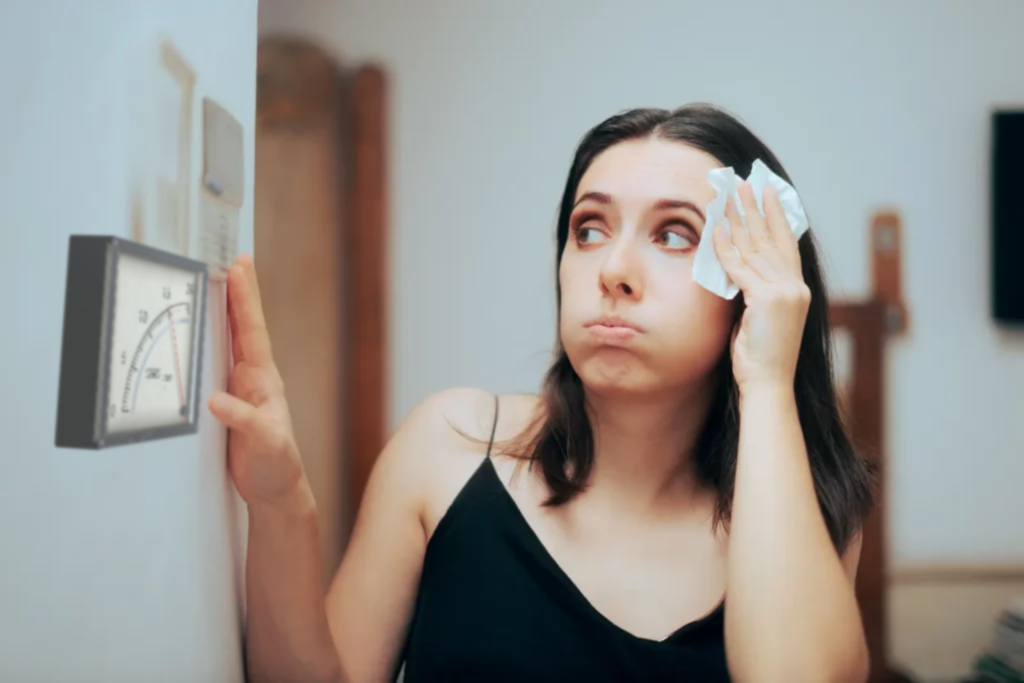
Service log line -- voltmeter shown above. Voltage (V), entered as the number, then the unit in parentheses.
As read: 15 (V)
